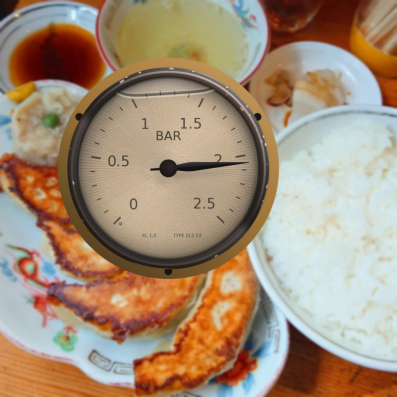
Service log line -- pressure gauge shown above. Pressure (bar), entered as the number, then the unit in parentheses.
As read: 2.05 (bar)
